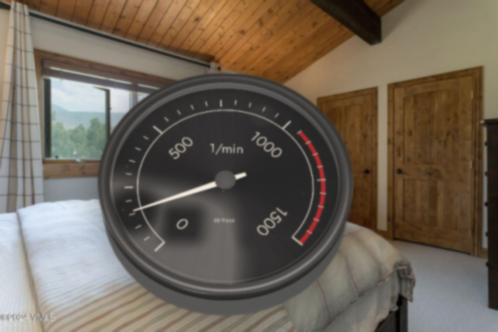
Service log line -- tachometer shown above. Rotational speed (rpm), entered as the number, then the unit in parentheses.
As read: 150 (rpm)
